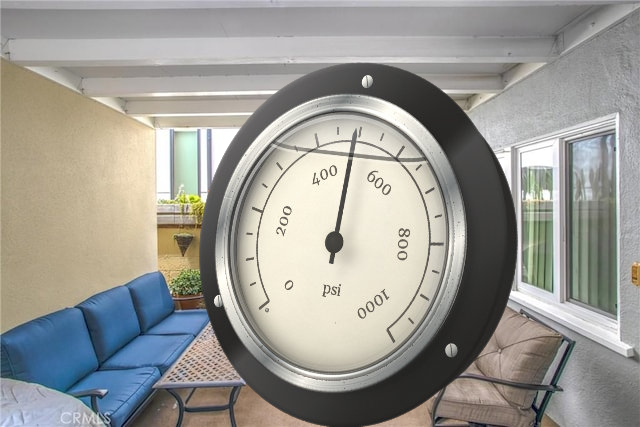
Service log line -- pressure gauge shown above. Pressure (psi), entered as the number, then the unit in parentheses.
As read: 500 (psi)
